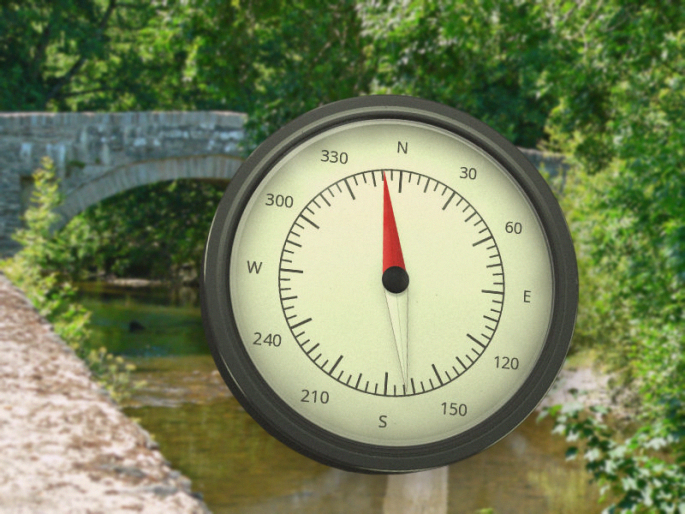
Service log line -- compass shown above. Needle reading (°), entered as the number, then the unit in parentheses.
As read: 350 (°)
